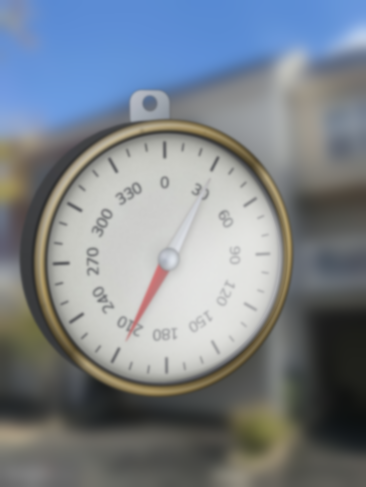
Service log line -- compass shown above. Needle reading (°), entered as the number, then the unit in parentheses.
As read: 210 (°)
